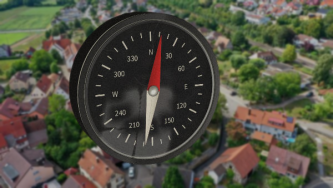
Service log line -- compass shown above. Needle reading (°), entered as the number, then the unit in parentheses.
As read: 10 (°)
